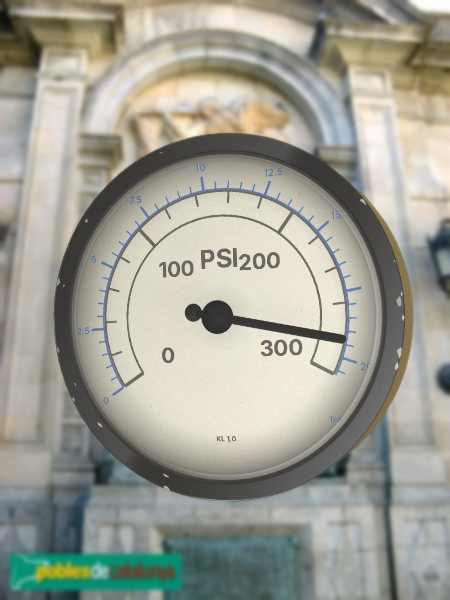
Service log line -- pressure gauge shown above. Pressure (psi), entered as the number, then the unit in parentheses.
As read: 280 (psi)
